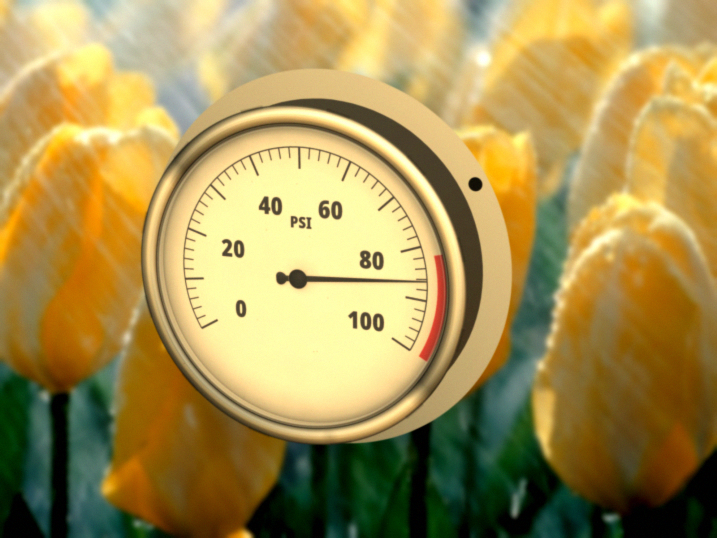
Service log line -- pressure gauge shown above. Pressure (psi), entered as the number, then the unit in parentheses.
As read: 86 (psi)
